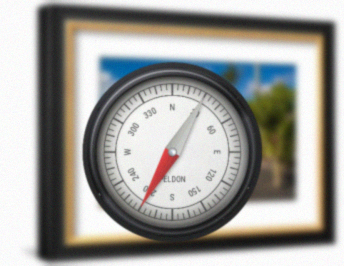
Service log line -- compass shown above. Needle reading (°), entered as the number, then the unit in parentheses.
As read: 210 (°)
